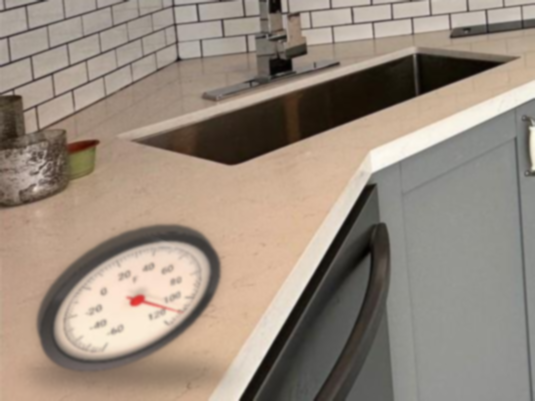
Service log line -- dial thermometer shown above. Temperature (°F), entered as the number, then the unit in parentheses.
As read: 110 (°F)
